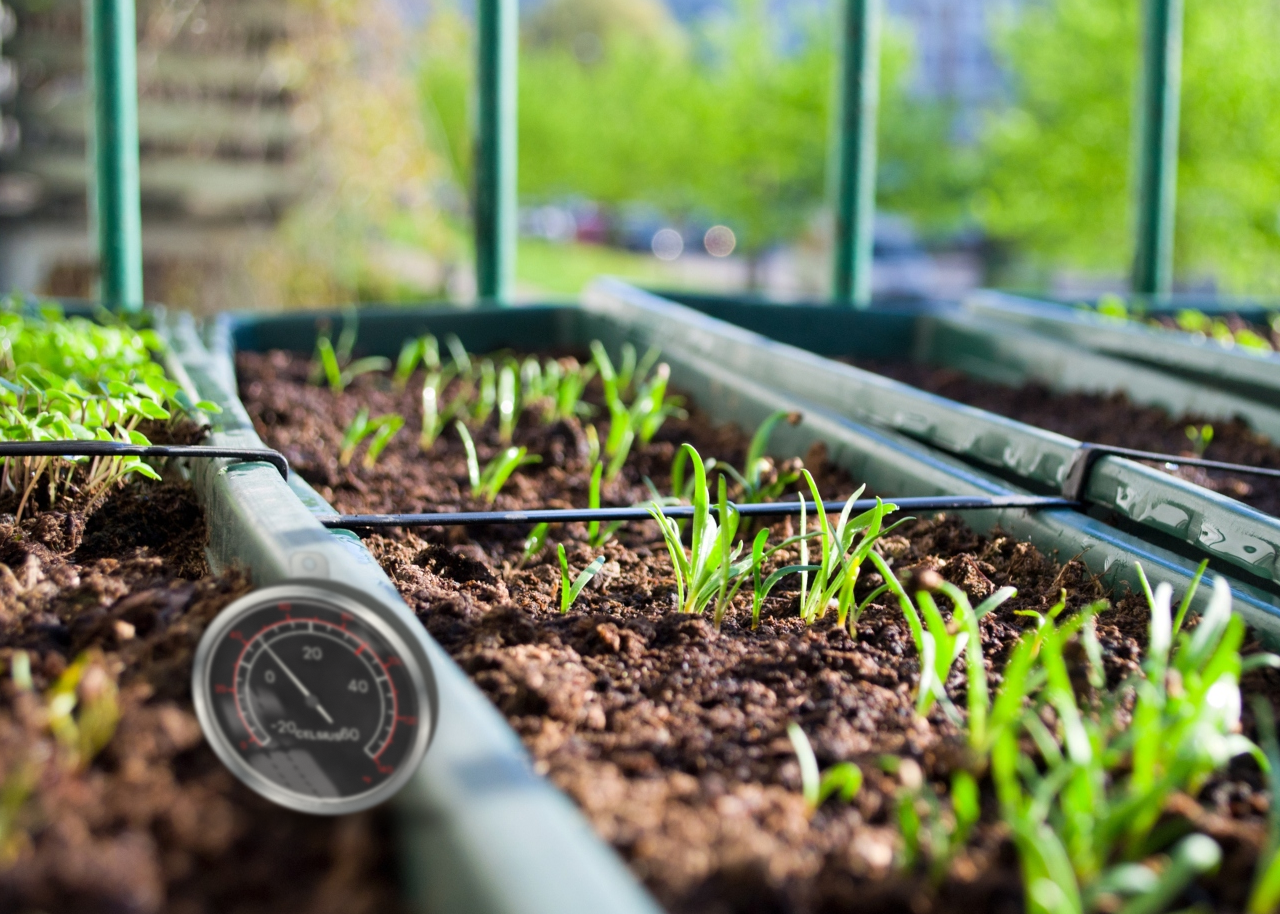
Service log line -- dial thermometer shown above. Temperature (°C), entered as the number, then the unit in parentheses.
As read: 8 (°C)
